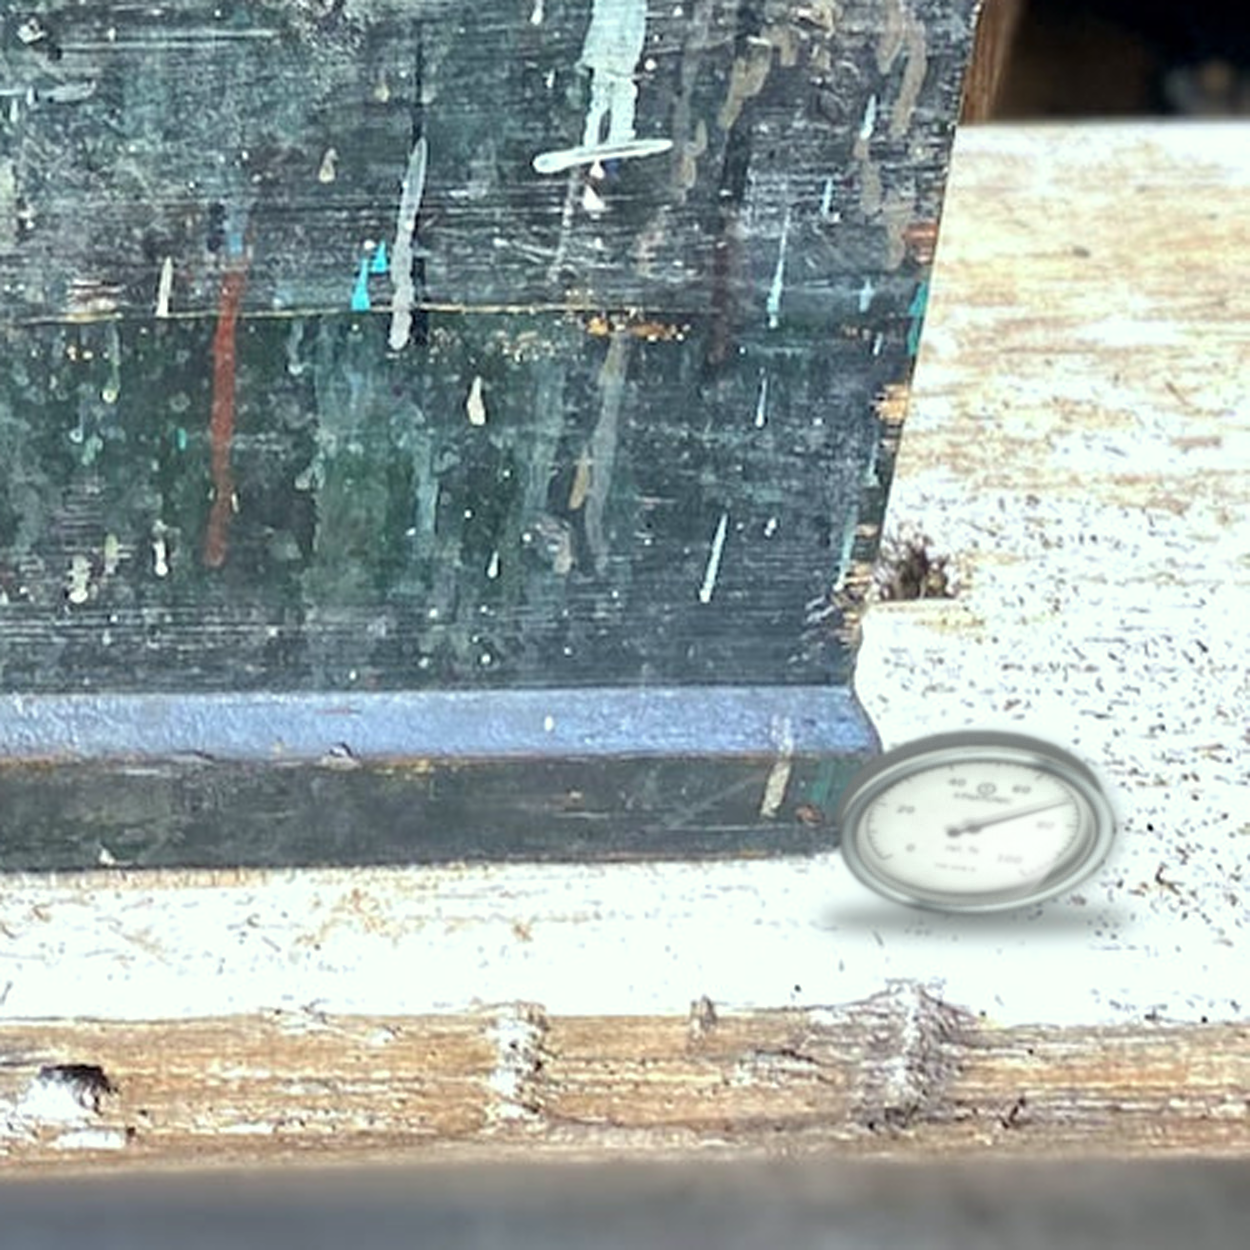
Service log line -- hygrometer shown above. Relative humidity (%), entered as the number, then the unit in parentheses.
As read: 70 (%)
